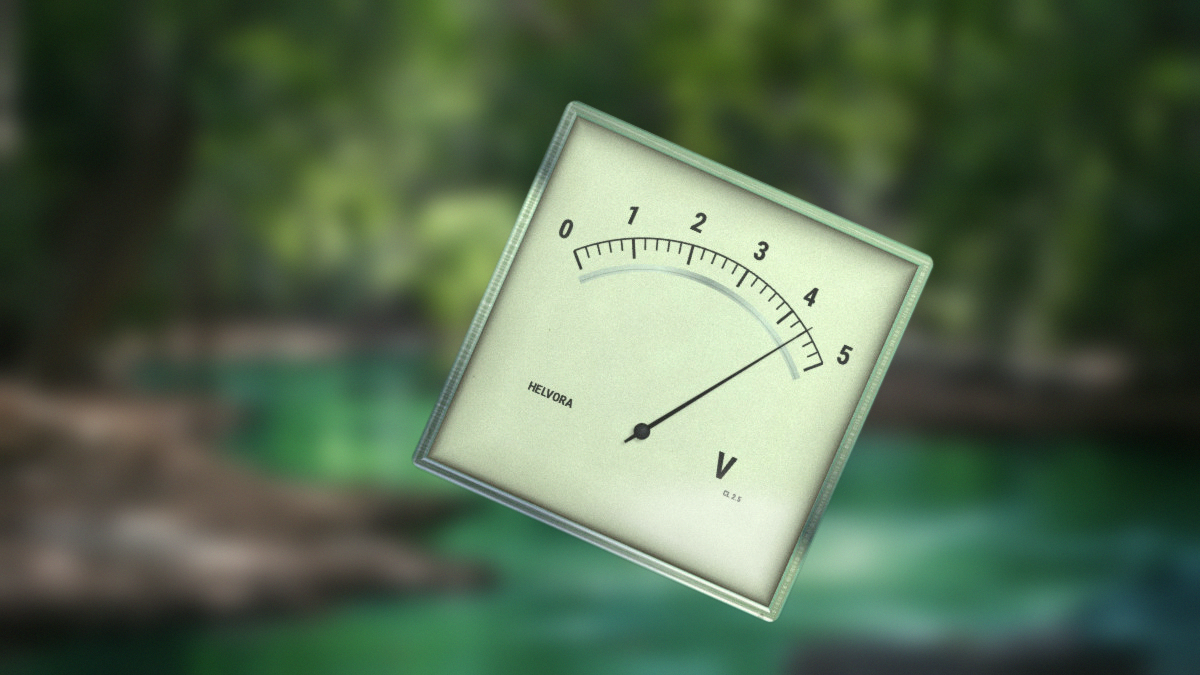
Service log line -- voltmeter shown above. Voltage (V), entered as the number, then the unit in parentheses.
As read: 4.4 (V)
